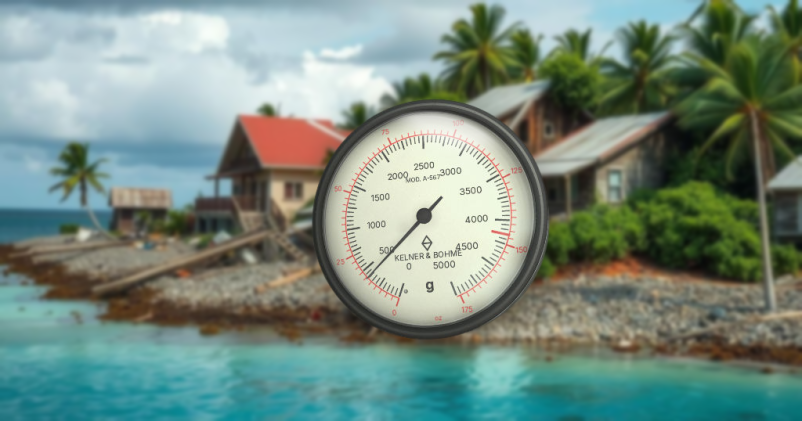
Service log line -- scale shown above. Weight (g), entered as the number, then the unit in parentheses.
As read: 400 (g)
